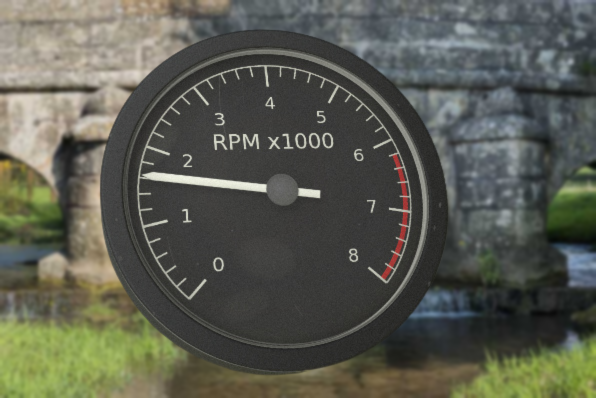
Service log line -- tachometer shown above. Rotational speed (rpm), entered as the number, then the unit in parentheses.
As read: 1600 (rpm)
